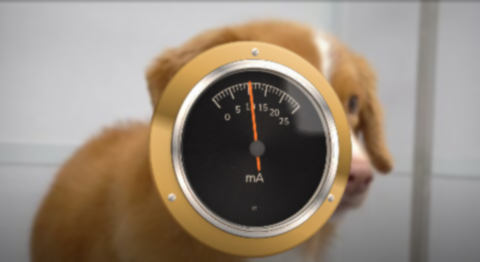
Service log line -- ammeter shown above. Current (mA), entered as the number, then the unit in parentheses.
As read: 10 (mA)
